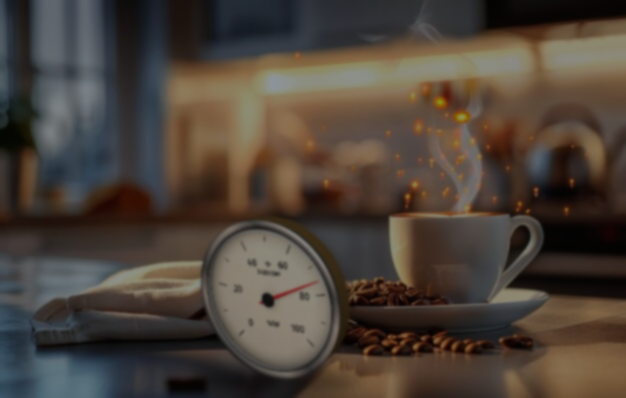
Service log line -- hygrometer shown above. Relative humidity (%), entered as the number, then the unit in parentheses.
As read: 75 (%)
